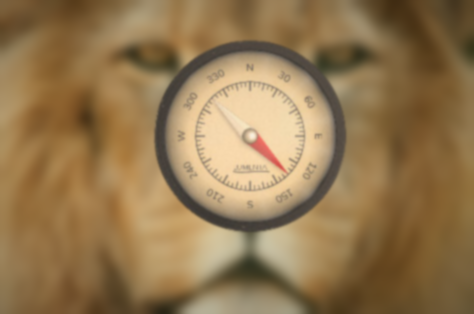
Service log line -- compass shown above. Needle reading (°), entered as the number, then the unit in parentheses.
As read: 135 (°)
